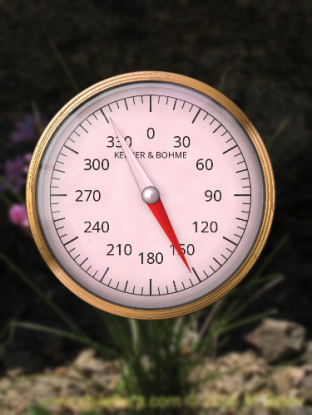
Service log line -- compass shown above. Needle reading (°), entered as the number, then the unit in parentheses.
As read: 152.5 (°)
